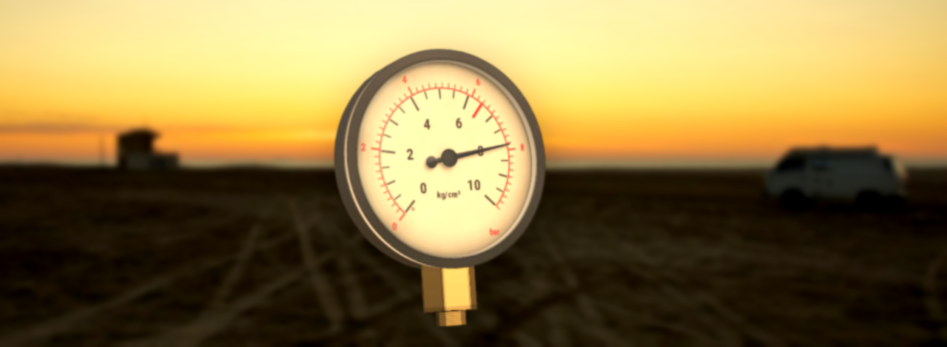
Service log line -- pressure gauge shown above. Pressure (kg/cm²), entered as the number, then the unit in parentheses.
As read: 8 (kg/cm²)
